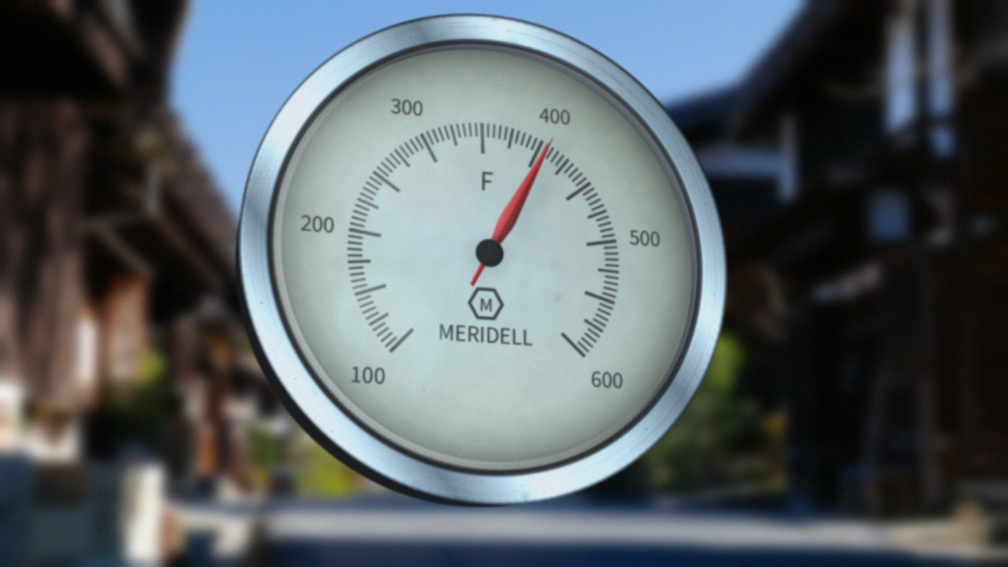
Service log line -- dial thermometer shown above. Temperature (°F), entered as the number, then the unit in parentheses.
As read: 405 (°F)
